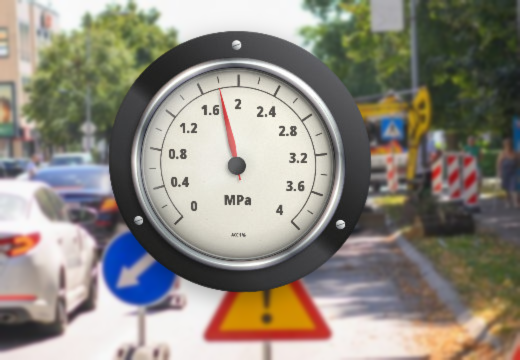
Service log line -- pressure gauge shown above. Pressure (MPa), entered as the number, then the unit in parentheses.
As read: 1.8 (MPa)
